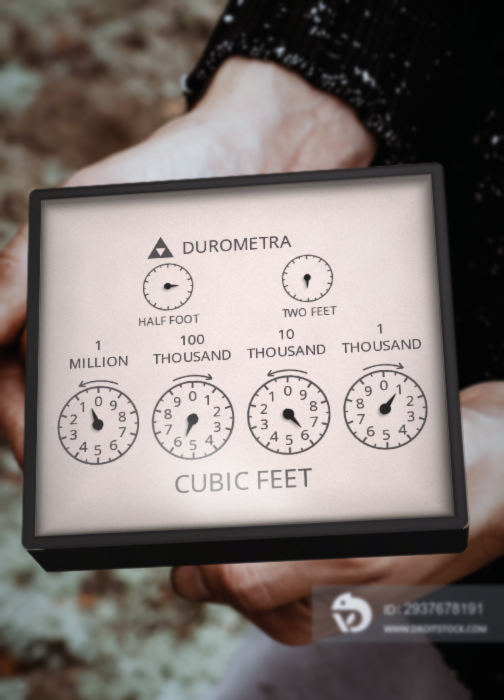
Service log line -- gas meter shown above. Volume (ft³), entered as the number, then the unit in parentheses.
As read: 56100 (ft³)
